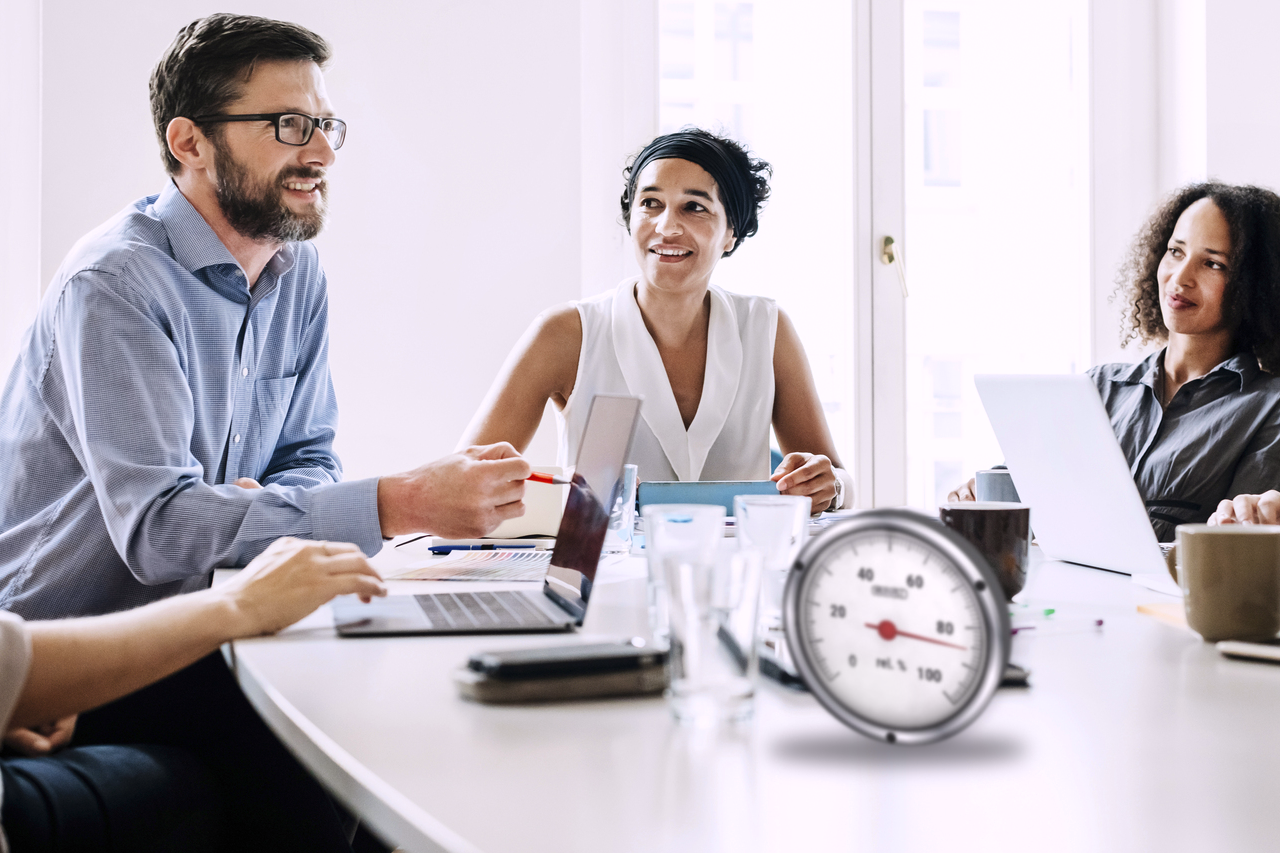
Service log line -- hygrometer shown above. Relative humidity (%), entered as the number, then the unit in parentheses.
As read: 85 (%)
